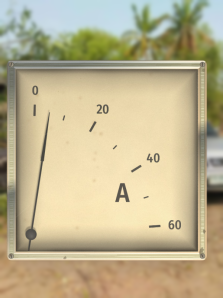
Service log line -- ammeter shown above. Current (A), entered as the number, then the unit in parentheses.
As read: 5 (A)
